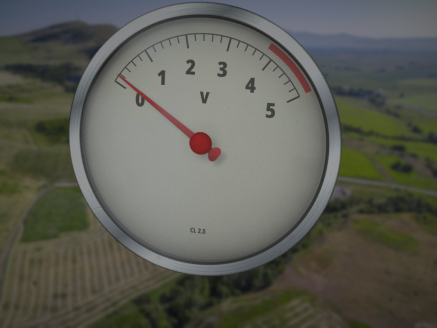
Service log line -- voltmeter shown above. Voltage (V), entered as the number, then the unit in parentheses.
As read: 0.2 (V)
